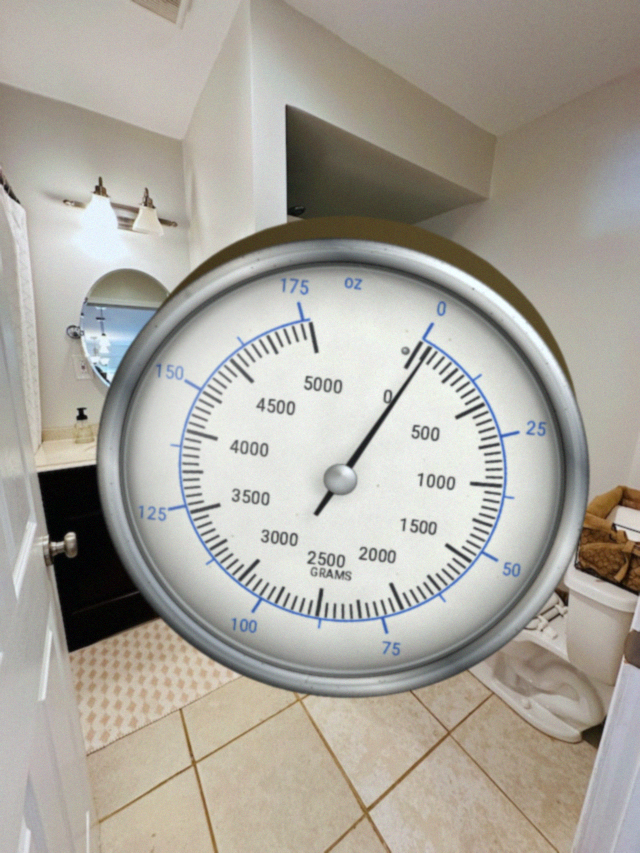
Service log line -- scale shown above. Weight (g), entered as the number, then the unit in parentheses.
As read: 50 (g)
